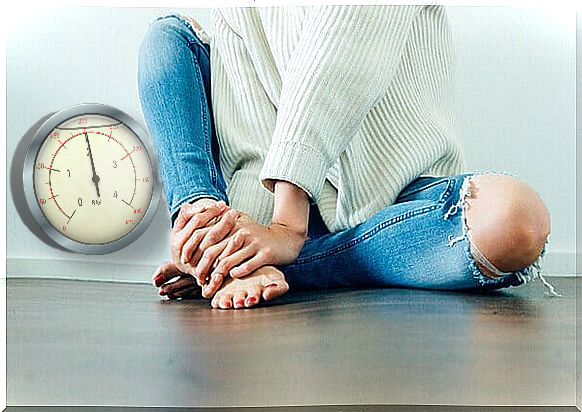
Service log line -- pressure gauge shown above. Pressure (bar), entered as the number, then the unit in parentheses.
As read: 2 (bar)
